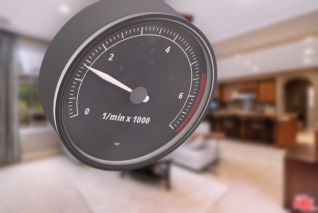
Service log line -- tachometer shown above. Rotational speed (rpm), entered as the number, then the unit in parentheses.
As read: 1400 (rpm)
